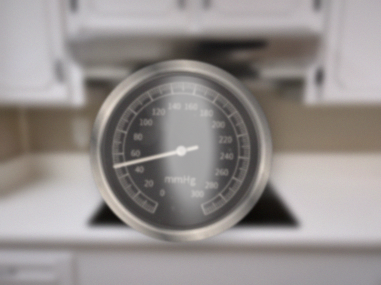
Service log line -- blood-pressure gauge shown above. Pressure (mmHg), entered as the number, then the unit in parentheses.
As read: 50 (mmHg)
